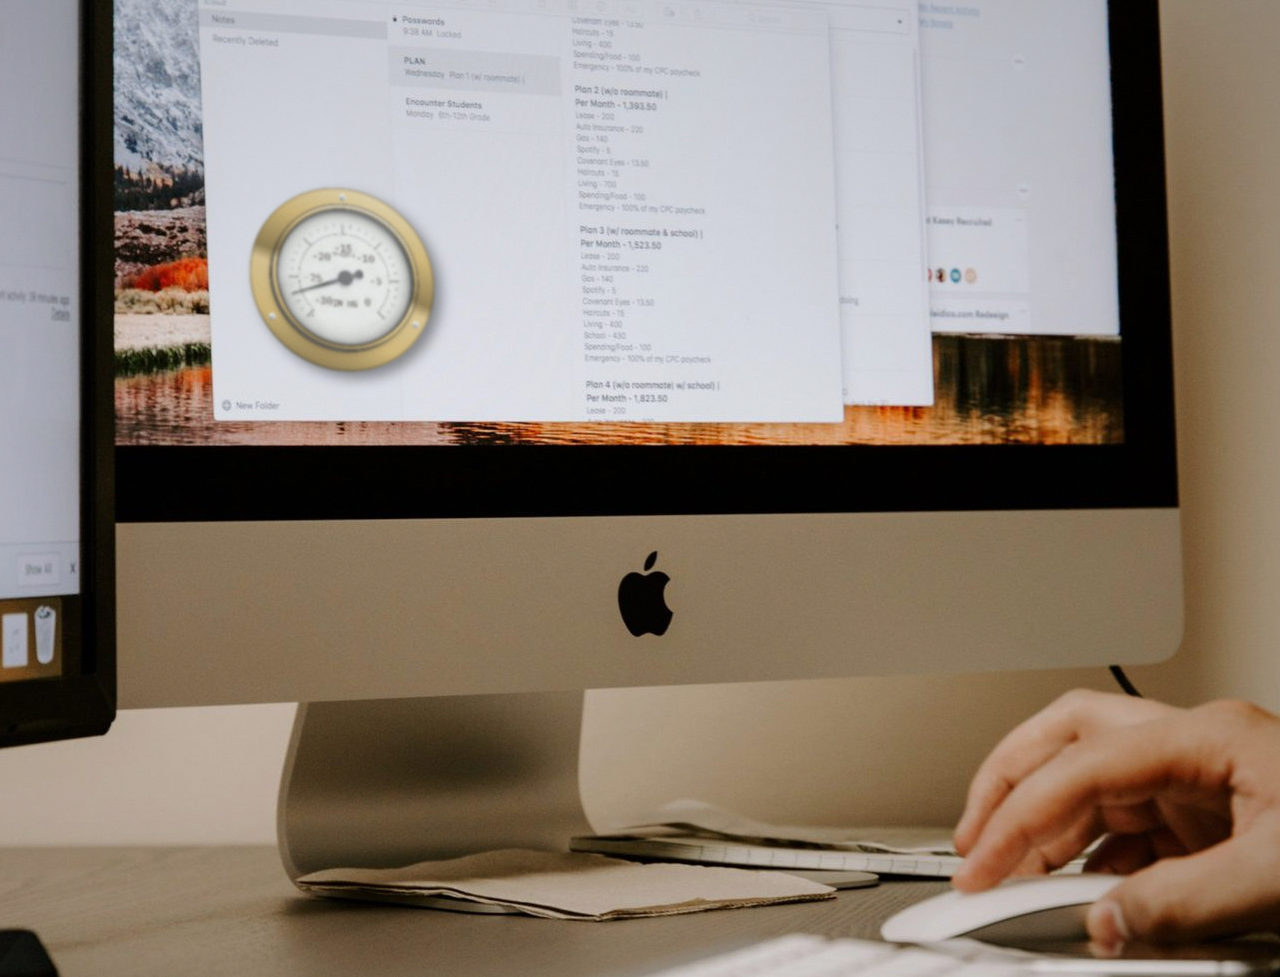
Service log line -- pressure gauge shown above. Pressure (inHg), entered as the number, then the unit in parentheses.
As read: -27 (inHg)
